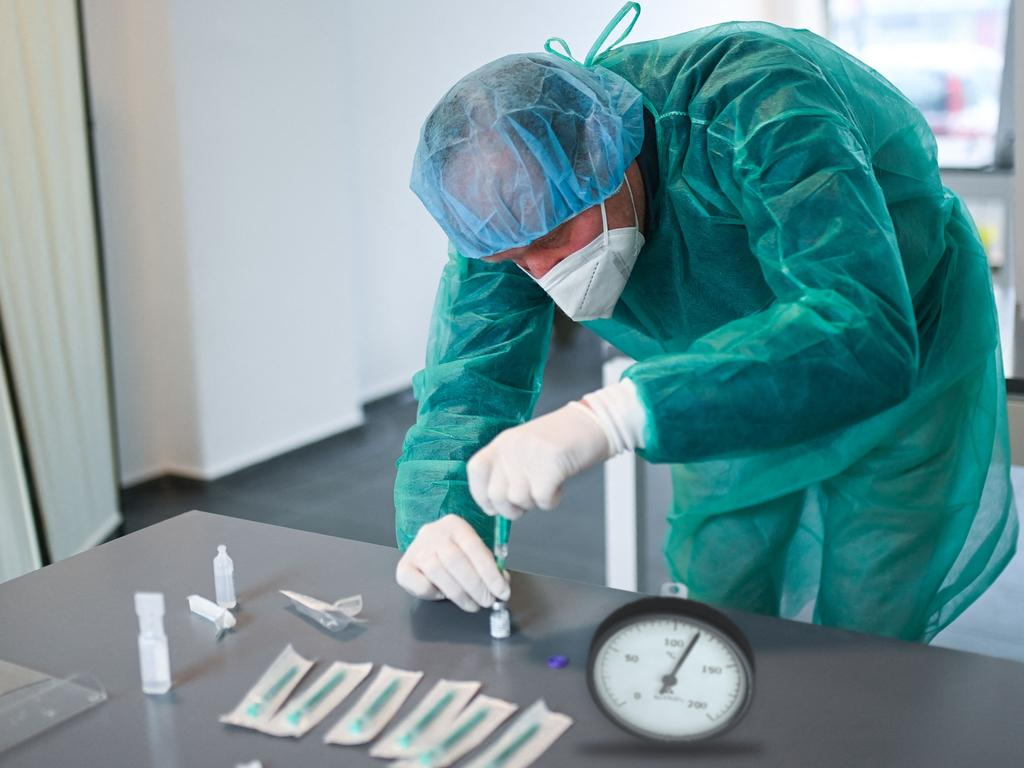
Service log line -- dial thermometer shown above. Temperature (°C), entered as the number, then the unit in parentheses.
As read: 115 (°C)
